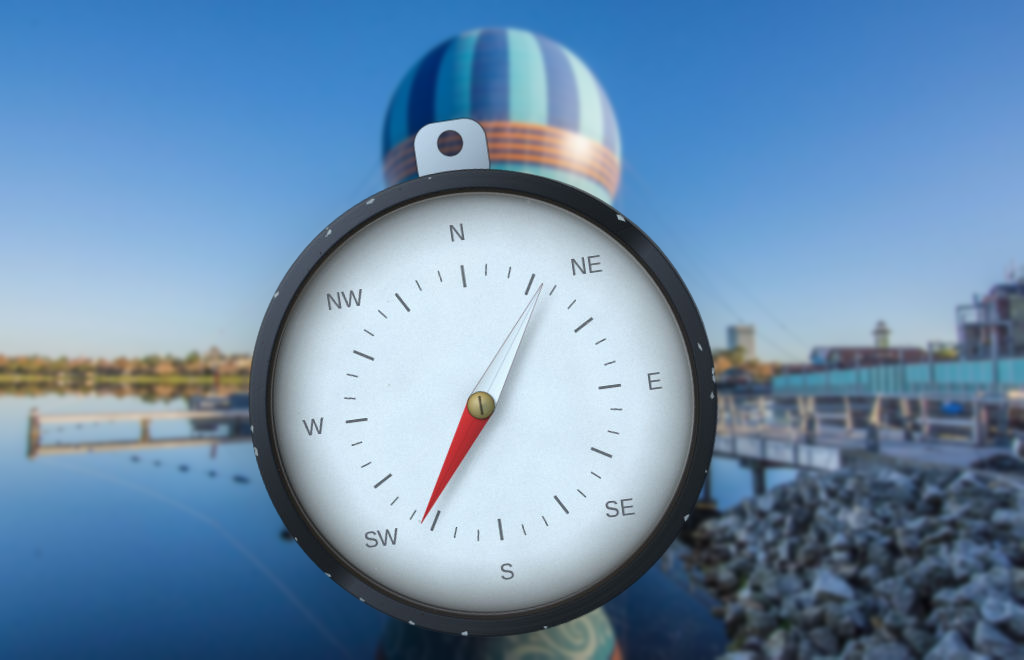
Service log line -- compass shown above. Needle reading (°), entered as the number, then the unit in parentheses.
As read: 215 (°)
